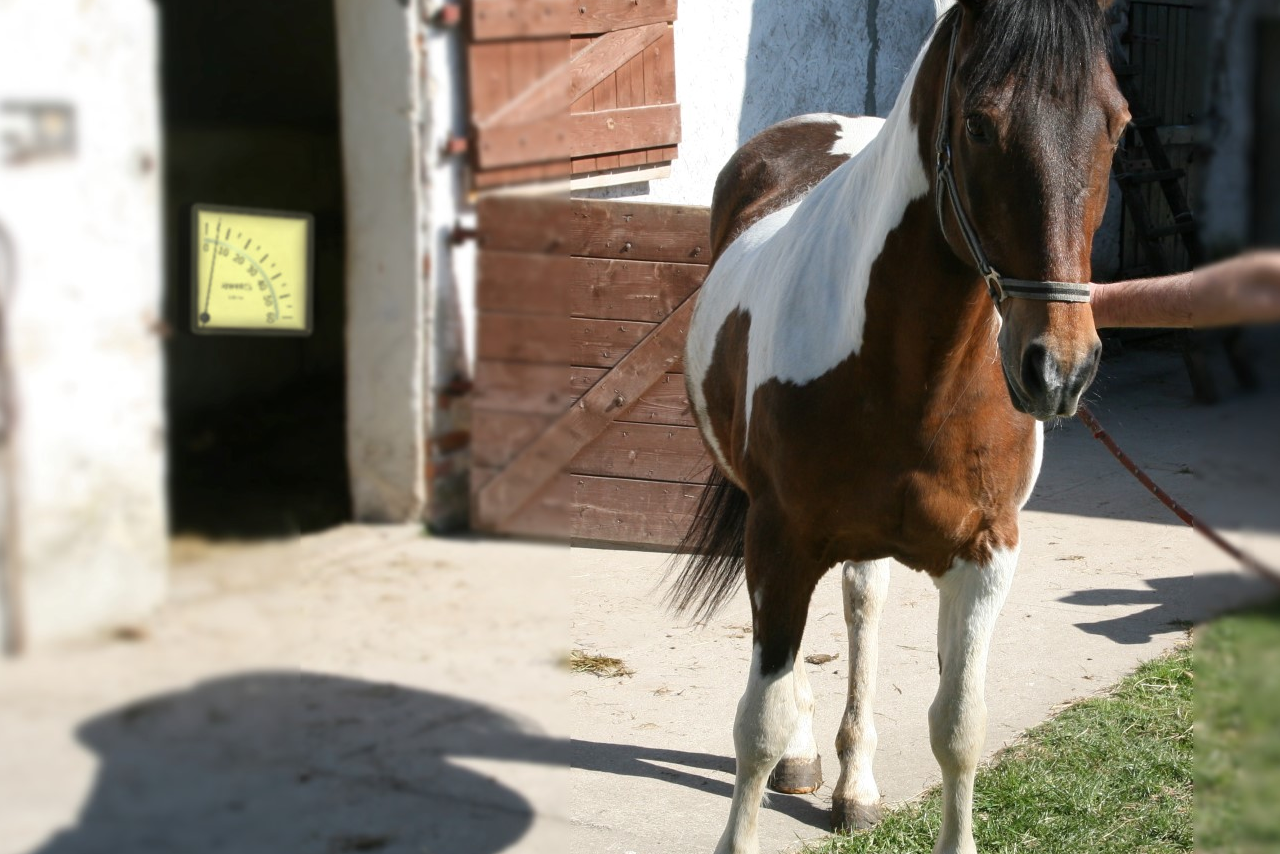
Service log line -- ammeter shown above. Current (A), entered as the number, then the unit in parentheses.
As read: 5 (A)
